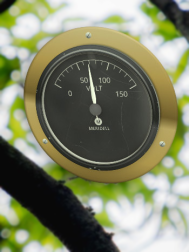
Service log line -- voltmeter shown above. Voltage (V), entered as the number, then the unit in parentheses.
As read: 70 (V)
